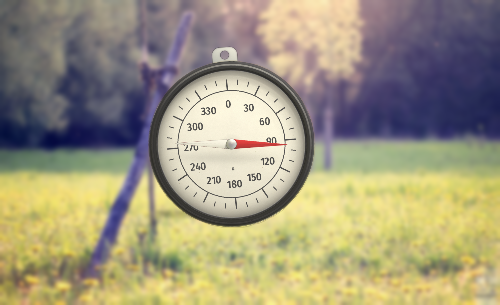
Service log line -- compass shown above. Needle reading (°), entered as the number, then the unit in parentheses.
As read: 95 (°)
